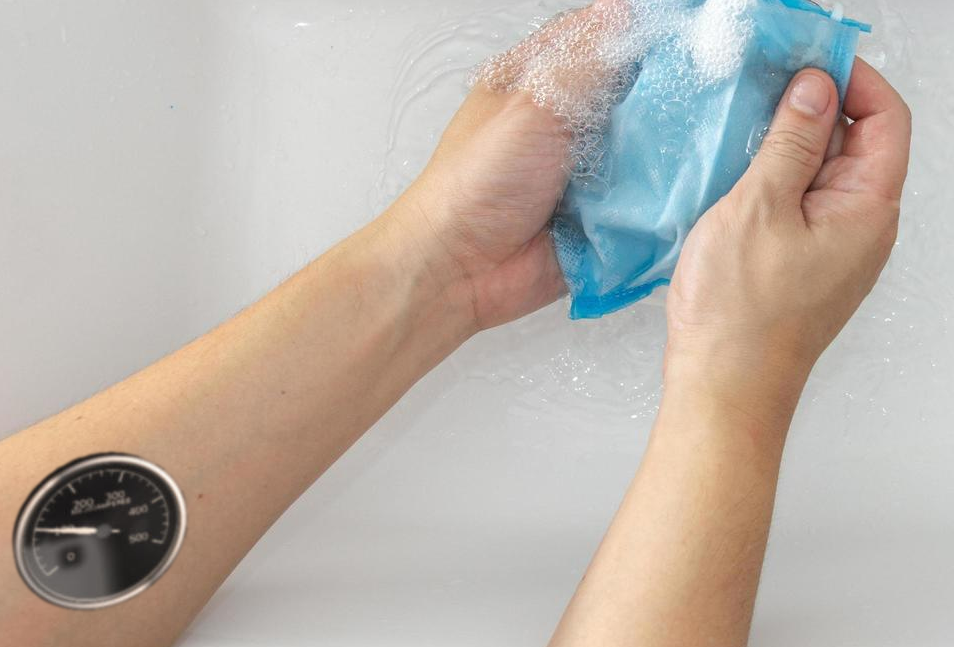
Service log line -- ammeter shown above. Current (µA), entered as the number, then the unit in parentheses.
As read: 100 (µA)
